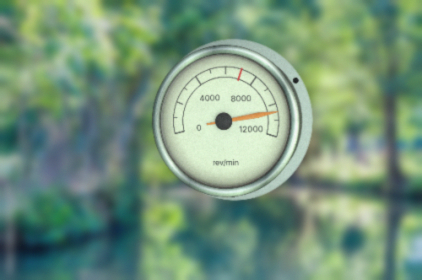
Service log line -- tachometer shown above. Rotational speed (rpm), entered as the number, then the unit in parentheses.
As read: 10500 (rpm)
